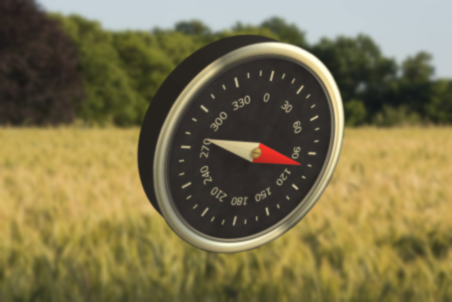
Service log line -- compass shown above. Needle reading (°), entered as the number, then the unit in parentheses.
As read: 100 (°)
